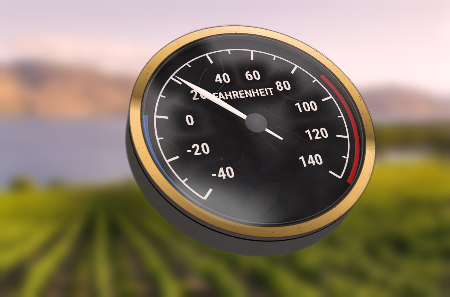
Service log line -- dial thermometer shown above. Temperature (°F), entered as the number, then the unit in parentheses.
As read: 20 (°F)
